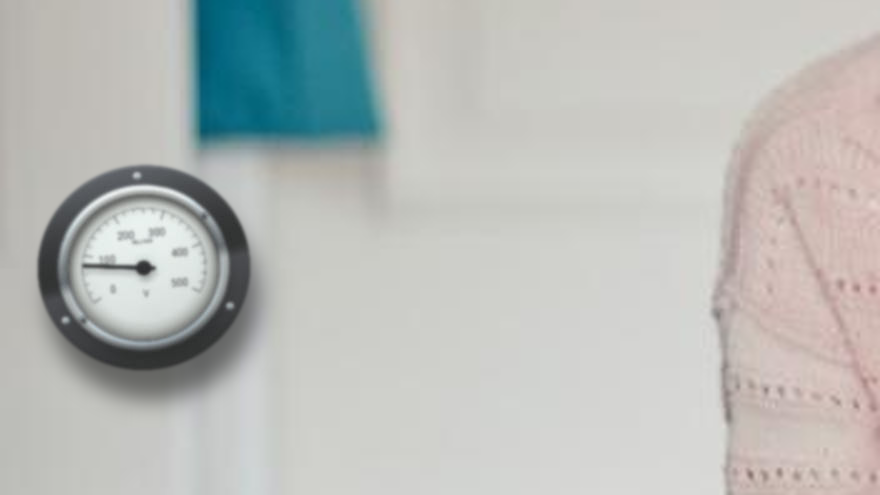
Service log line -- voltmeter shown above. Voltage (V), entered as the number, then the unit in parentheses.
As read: 80 (V)
